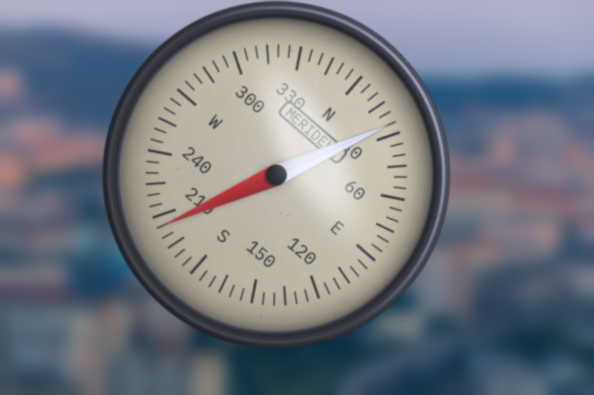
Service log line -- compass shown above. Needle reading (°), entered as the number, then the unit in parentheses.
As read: 205 (°)
